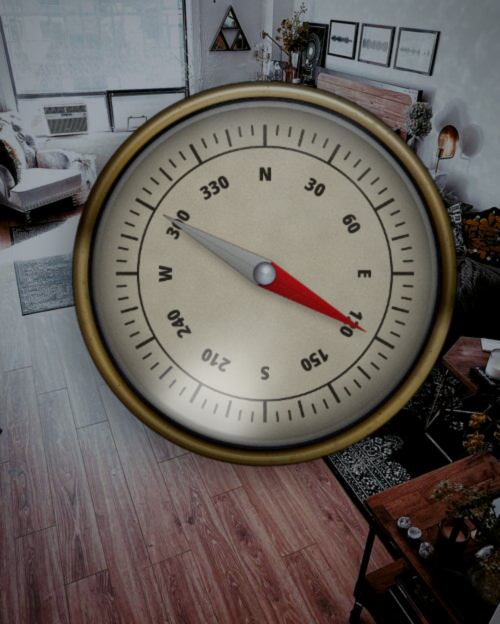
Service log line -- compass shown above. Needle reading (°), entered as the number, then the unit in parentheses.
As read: 120 (°)
